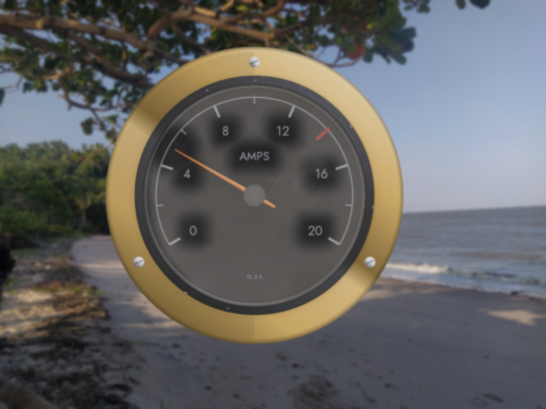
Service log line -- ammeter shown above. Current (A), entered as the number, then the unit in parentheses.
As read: 5 (A)
